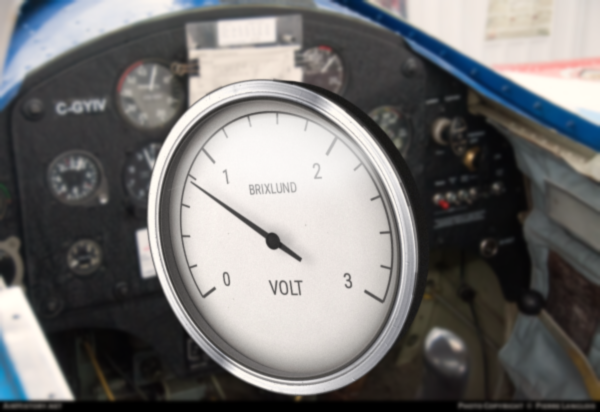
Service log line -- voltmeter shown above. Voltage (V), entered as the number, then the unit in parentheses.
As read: 0.8 (V)
